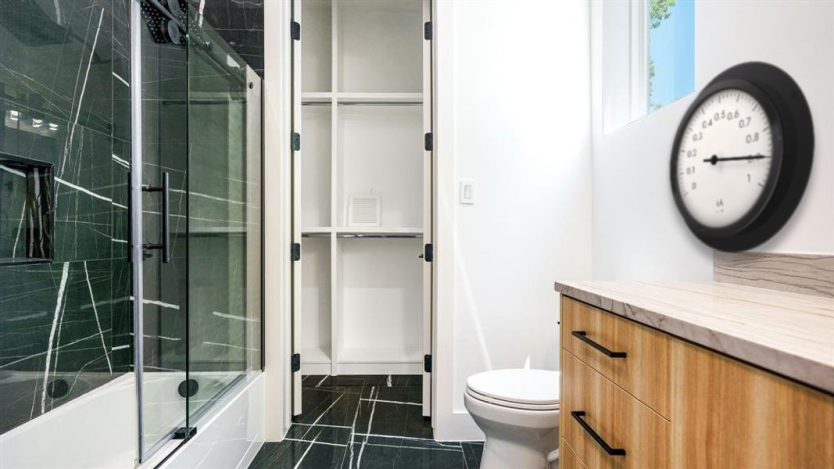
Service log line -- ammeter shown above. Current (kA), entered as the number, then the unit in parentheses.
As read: 0.9 (kA)
